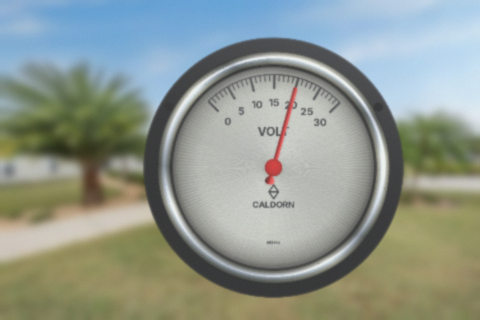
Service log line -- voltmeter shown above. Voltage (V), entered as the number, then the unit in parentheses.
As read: 20 (V)
